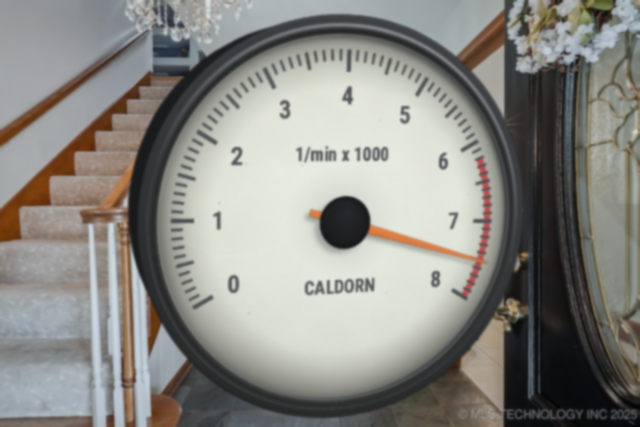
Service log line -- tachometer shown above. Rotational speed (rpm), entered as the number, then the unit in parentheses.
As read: 7500 (rpm)
